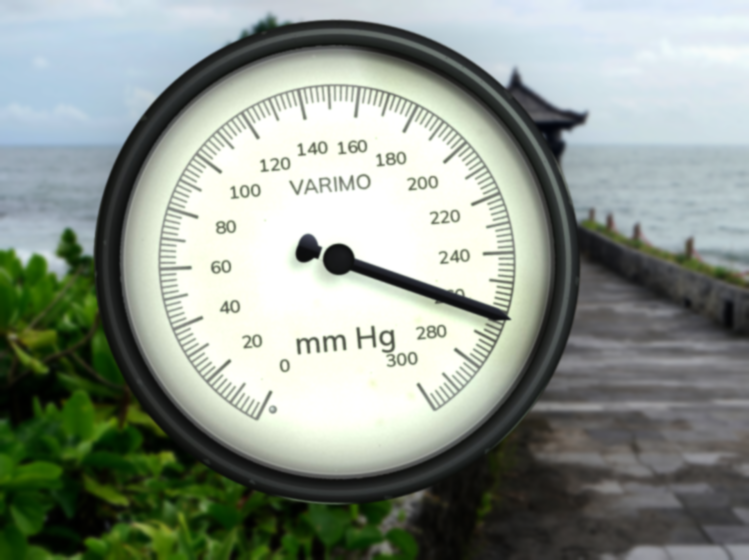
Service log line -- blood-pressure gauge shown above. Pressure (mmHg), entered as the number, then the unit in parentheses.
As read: 262 (mmHg)
